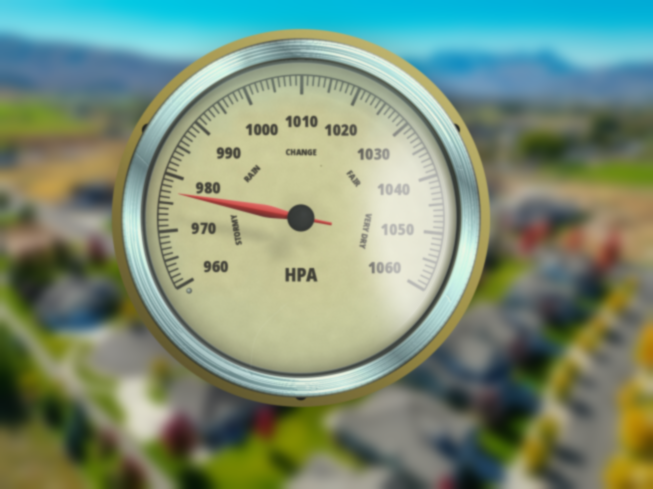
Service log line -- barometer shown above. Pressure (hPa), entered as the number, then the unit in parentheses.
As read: 977 (hPa)
